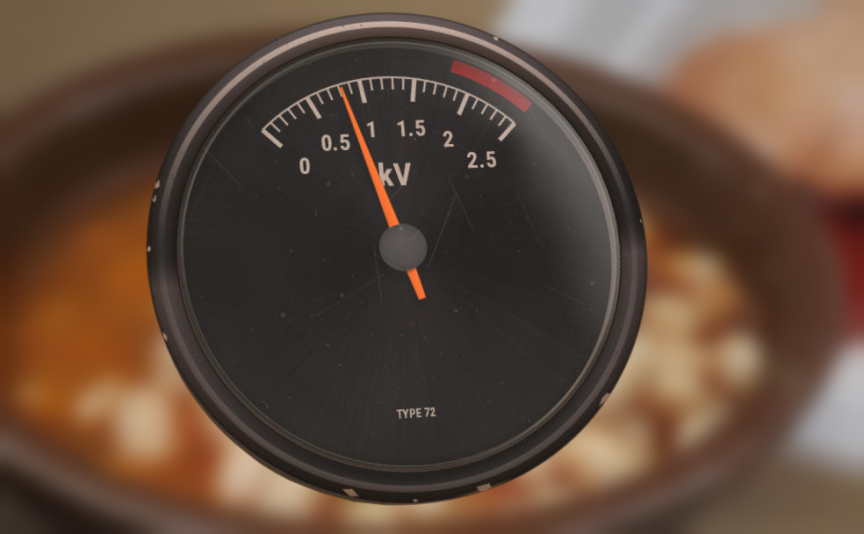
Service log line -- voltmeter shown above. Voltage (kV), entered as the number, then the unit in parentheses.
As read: 0.8 (kV)
